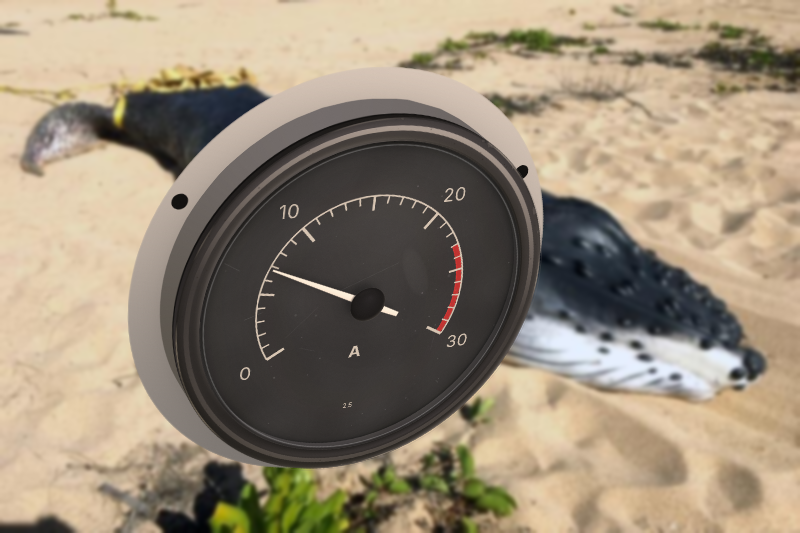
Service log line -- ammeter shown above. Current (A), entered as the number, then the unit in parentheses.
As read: 7 (A)
